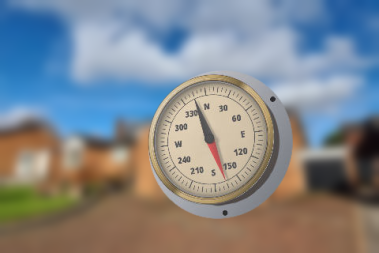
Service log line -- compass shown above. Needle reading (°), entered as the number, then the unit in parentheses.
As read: 165 (°)
